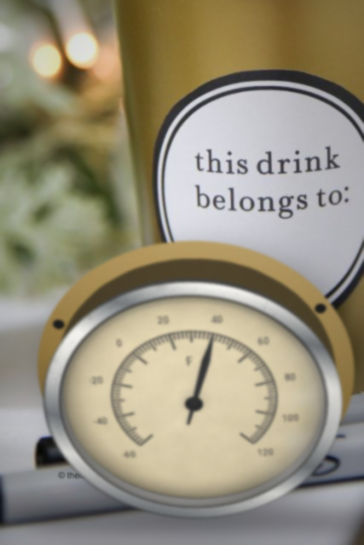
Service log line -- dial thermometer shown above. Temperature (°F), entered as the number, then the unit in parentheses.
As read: 40 (°F)
